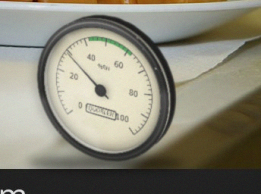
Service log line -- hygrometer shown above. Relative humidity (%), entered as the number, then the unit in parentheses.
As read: 30 (%)
